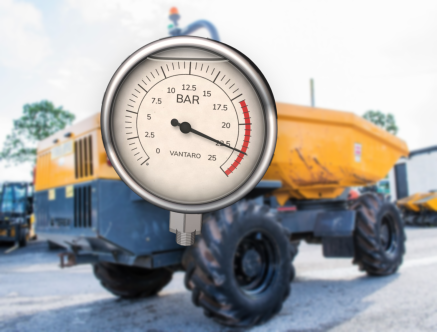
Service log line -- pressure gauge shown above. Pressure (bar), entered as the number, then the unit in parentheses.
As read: 22.5 (bar)
